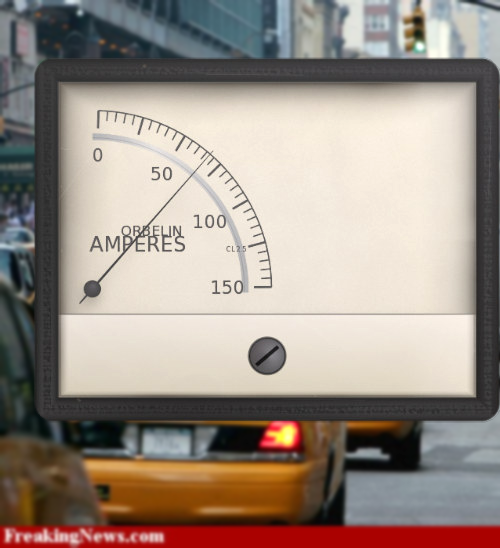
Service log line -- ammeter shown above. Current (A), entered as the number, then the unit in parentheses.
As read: 67.5 (A)
